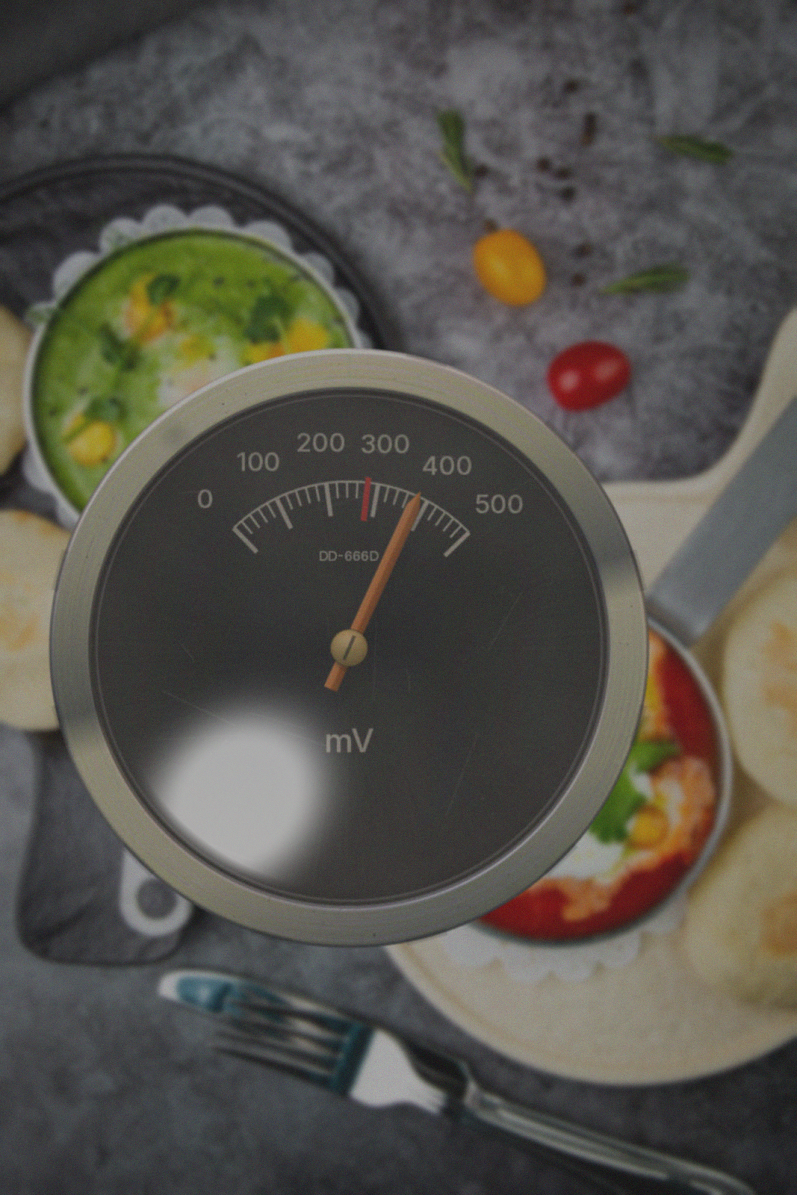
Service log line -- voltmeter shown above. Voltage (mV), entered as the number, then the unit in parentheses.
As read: 380 (mV)
